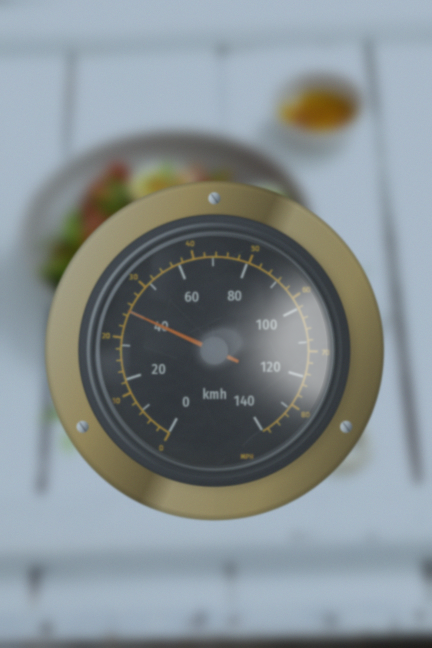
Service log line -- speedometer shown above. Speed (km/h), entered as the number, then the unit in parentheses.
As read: 40 (km/h)
